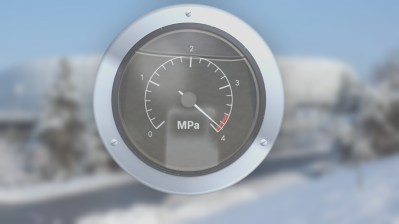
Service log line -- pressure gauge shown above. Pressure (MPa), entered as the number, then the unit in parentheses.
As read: 3.9 (MPa)
